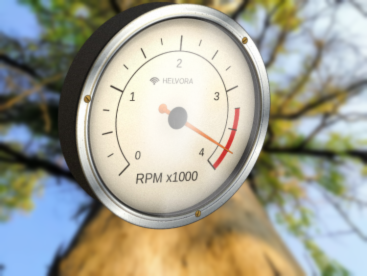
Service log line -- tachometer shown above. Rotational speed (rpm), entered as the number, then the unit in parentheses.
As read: 3750 (rpm)
